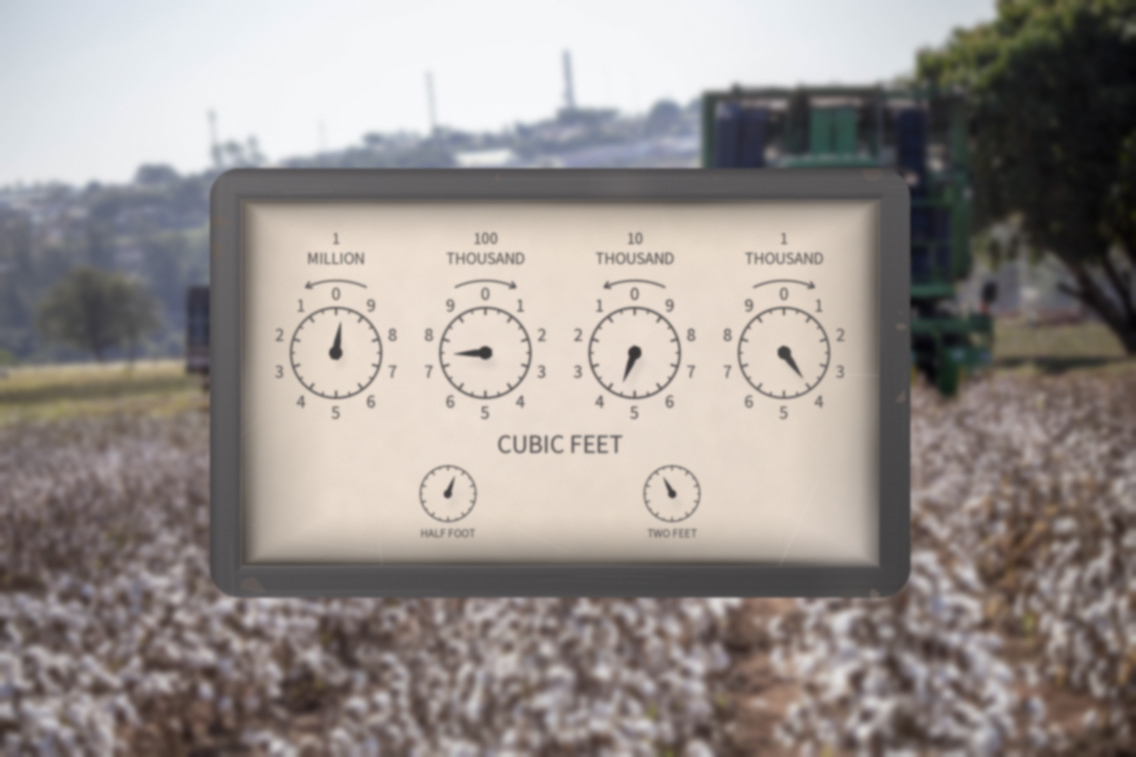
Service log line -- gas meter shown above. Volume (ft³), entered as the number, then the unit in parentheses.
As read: 974400 (ft³)
